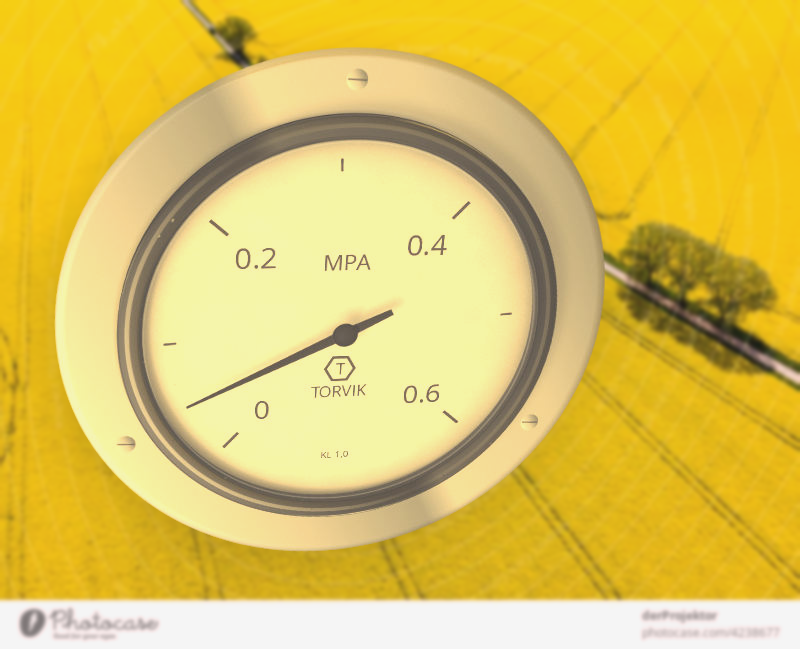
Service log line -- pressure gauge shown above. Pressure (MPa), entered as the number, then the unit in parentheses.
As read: 0.05 (MPa)
